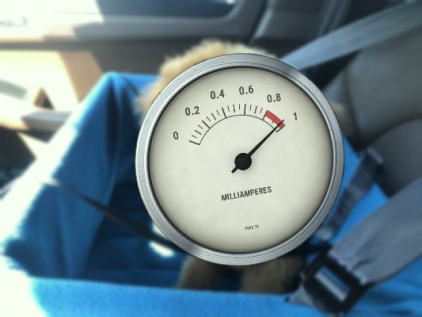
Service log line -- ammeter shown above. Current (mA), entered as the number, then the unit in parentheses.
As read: 0.95 (mA)
